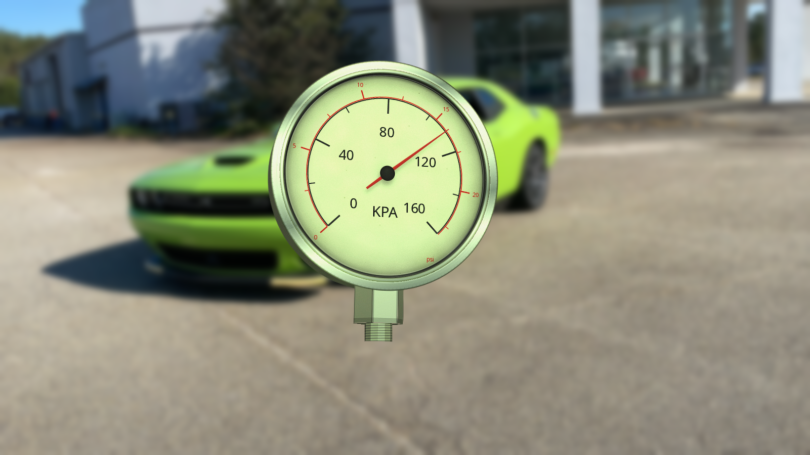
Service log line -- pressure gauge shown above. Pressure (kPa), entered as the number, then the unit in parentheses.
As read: 110 (kPa)
